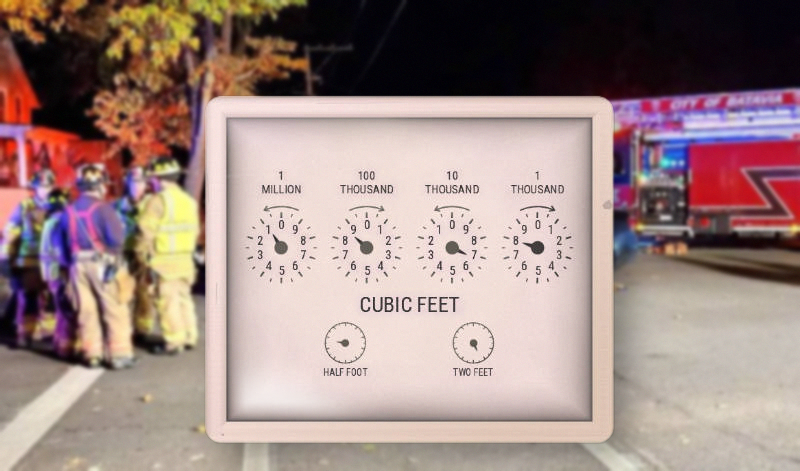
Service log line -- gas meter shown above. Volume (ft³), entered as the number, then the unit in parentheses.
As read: 86800 (ft³)
